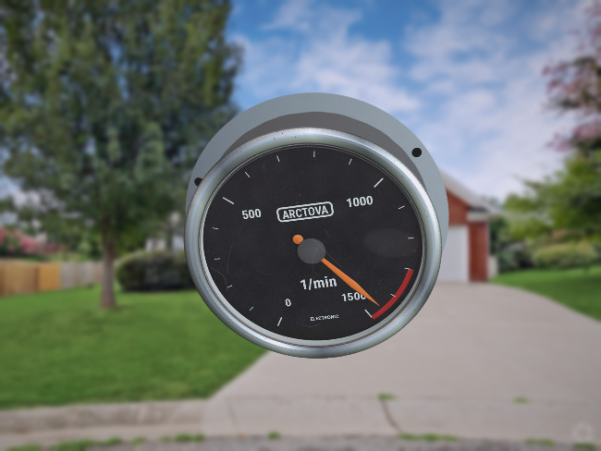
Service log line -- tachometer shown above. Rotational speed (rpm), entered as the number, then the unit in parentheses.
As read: 1450 (rpm)
